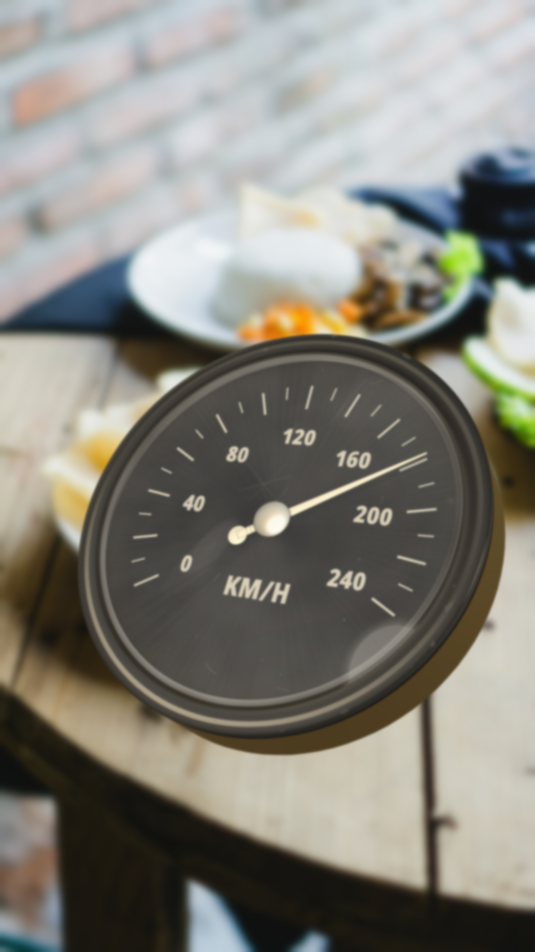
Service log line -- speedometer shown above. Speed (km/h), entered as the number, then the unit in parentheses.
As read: 180 (km/h)
